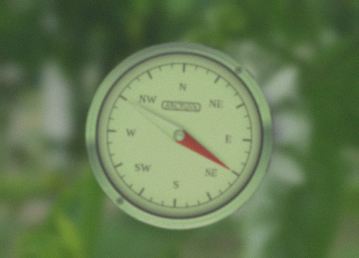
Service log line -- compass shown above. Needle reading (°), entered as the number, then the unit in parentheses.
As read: 120 (°)
